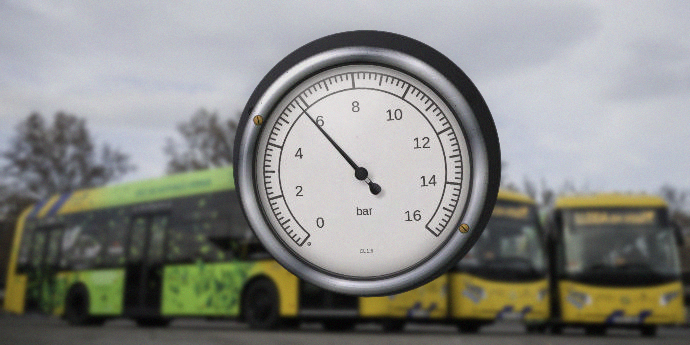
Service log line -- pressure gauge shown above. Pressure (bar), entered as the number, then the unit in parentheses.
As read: 5.8 (bar)
